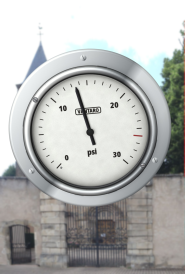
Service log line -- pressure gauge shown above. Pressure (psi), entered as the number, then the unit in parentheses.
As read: 13.5 (psi)
